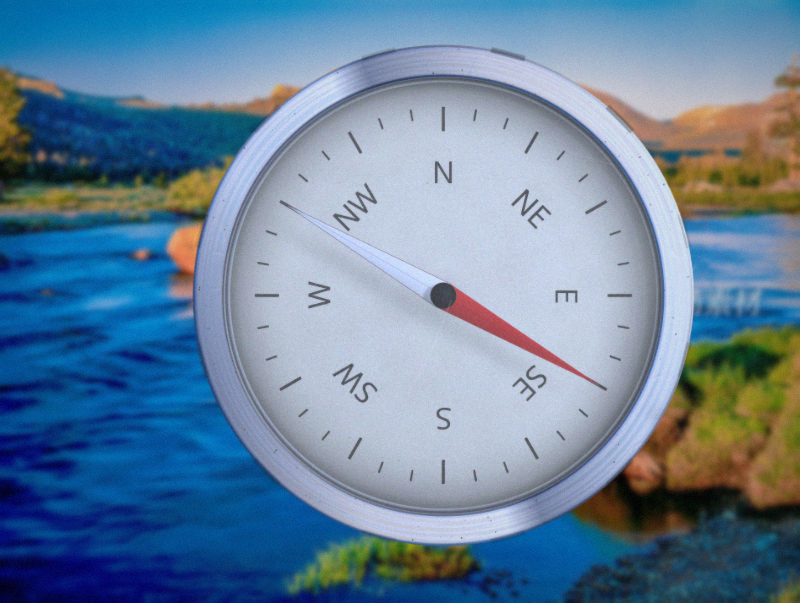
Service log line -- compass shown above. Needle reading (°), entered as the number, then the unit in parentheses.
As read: 120 (°)
